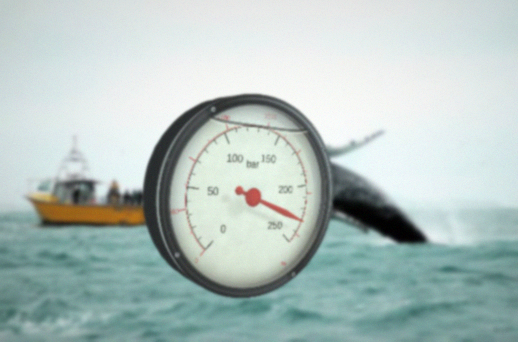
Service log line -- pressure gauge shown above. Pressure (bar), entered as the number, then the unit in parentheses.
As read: 230 (bar)
